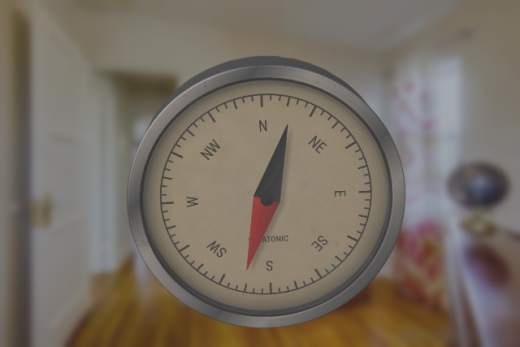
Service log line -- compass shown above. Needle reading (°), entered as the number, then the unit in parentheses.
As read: 197.5 (°)
